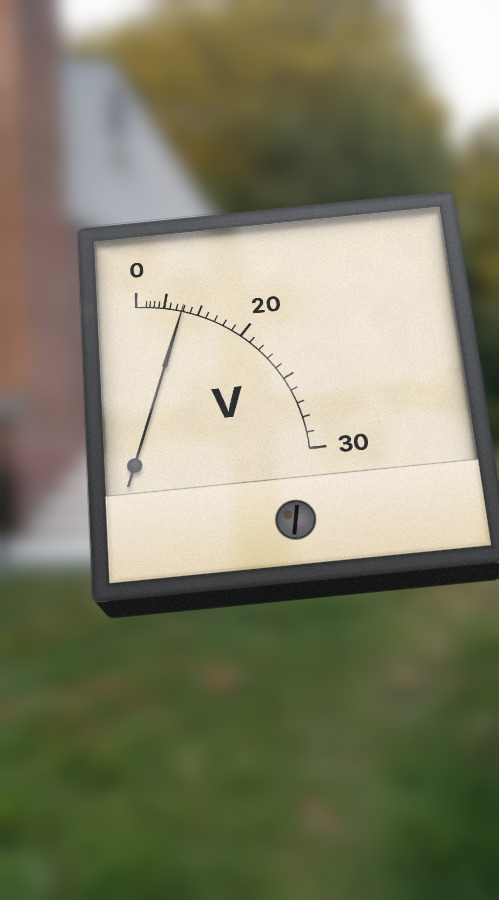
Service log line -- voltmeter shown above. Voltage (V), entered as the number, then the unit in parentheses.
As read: 13 (V)
